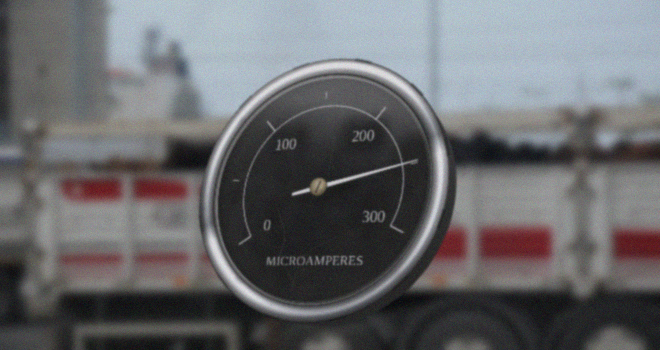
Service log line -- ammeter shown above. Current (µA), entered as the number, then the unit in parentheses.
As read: 250 (µA)
